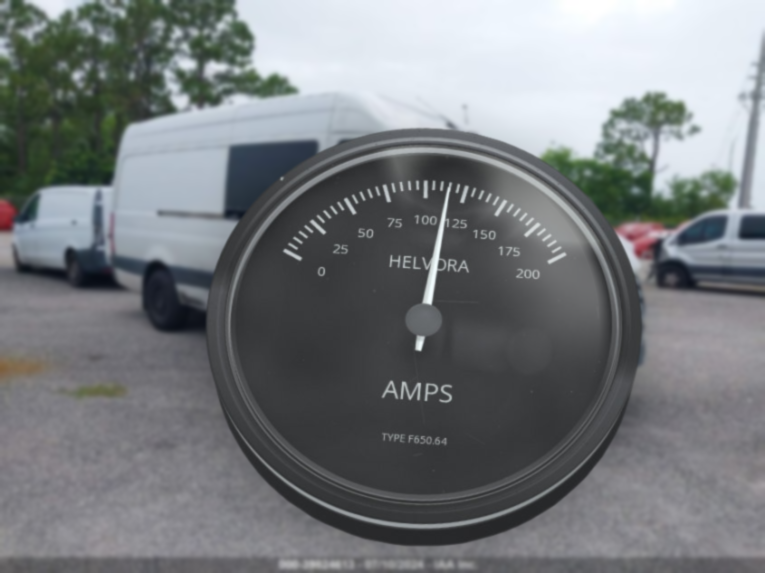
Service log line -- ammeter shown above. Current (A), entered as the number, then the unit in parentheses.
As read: 115 (A)
